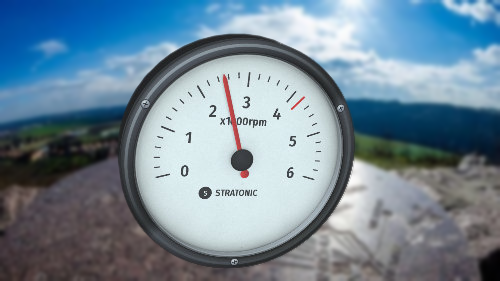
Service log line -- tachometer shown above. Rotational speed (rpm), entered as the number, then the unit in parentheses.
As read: 2500 (rpm)
